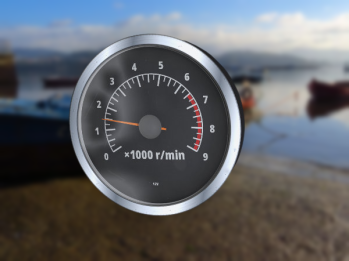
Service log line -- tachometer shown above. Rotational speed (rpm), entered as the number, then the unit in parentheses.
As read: 1500 (rpm)
